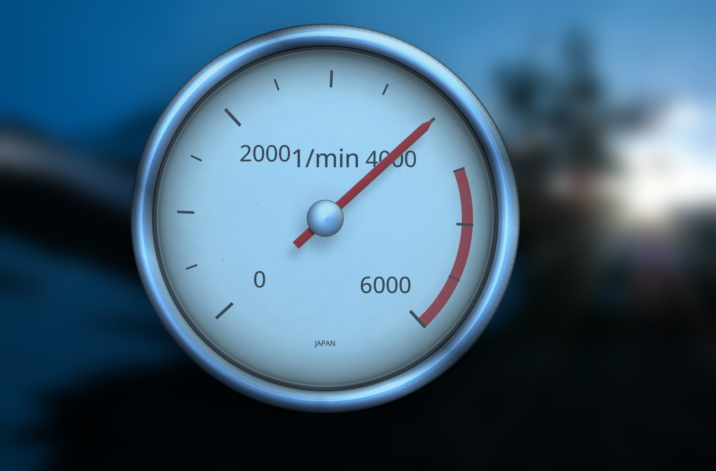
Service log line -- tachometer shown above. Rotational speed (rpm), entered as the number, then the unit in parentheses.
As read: 4000 (rpm)
